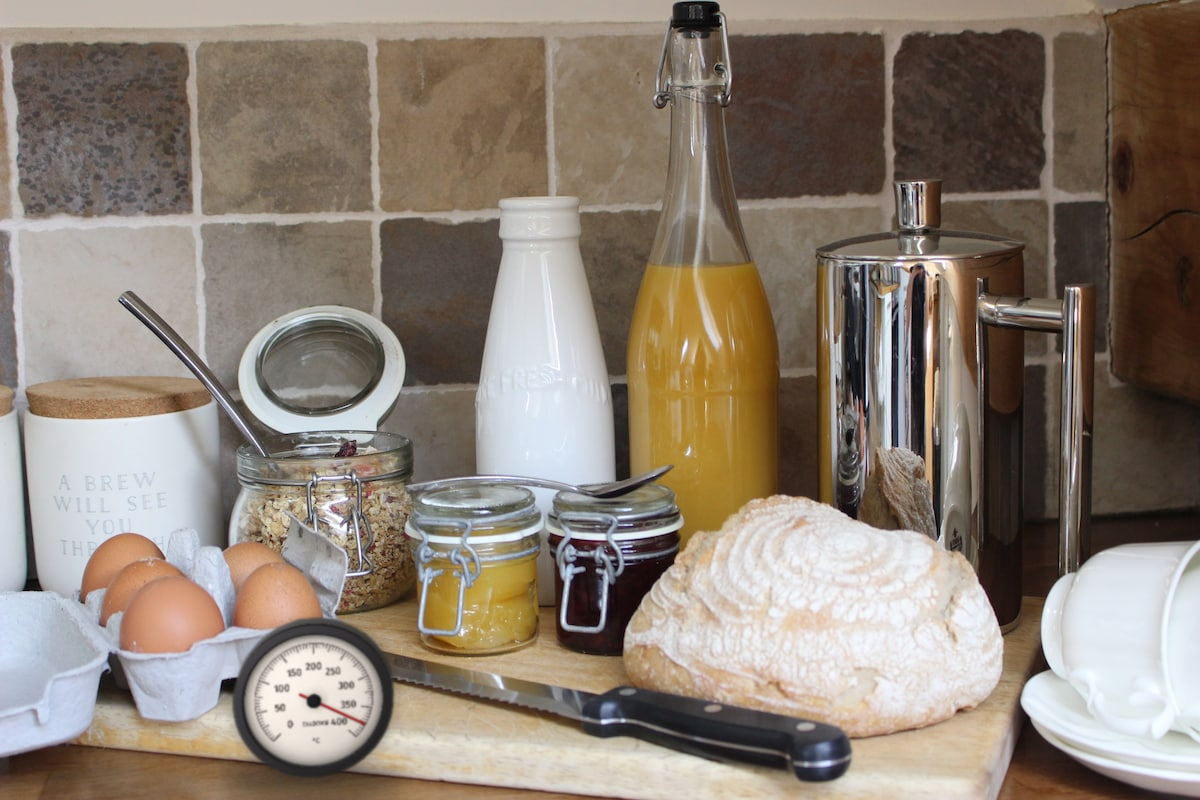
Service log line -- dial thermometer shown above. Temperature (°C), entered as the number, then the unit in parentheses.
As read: 375 (°C)
